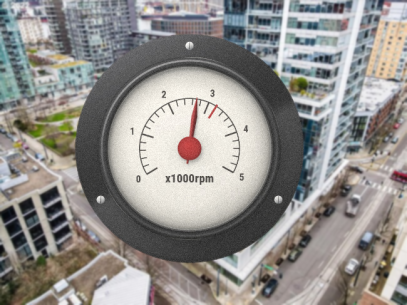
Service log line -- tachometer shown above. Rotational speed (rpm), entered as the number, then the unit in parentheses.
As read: 2700 (rpm)
